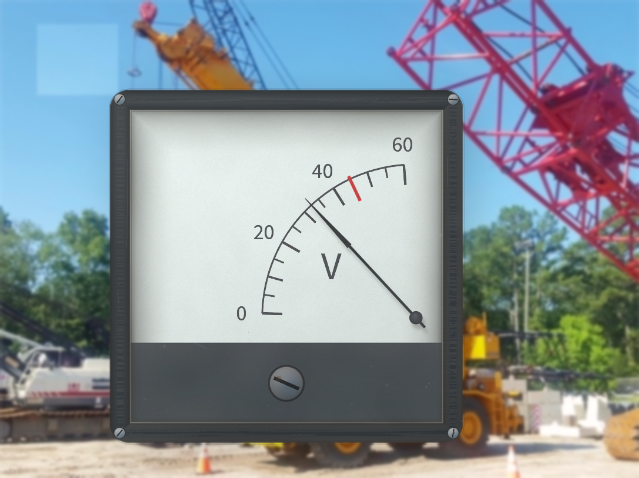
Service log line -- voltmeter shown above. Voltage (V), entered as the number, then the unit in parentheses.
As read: 32.5 (V)
